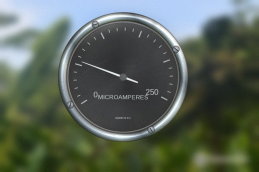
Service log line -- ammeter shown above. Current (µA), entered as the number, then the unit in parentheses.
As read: 55 (µA)
